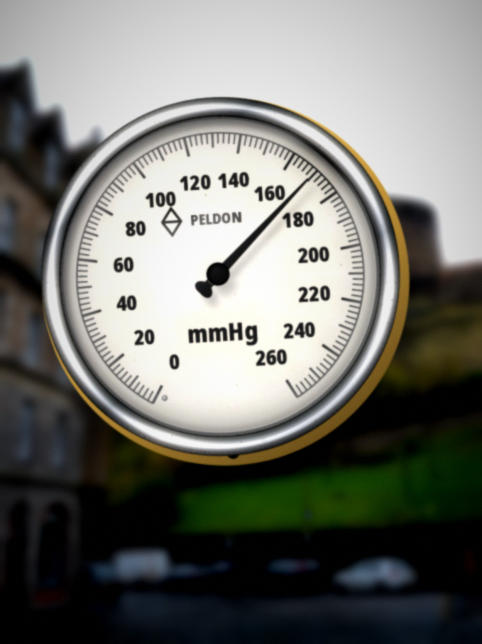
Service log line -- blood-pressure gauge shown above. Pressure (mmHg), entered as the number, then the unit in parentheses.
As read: 170 (mmHg)
